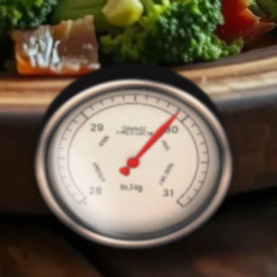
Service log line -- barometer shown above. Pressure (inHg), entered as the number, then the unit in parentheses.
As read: 29.9 (inHg)
